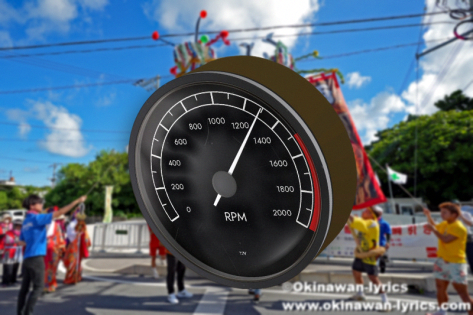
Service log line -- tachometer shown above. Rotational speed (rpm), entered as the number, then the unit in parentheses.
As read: 1300 (rpm)
